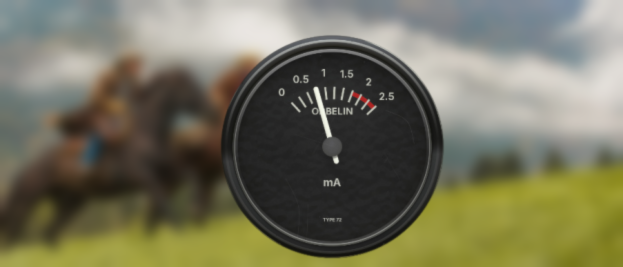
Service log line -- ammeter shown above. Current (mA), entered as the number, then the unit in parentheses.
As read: 0.75 (mA)
